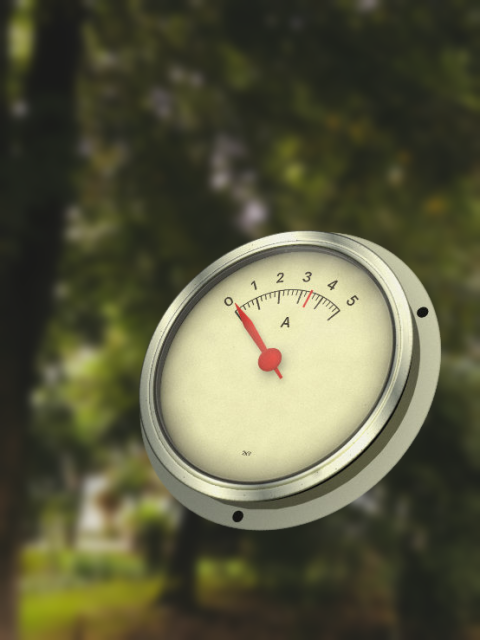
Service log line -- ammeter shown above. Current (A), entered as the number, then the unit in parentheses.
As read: 0.2 (A)
